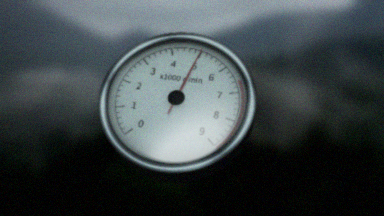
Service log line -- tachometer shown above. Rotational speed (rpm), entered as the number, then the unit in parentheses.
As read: 5000 (rpm)
